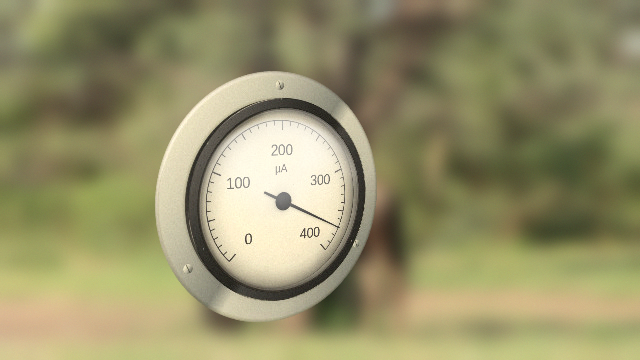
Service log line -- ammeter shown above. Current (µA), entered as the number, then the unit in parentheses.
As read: 370 (µA)
